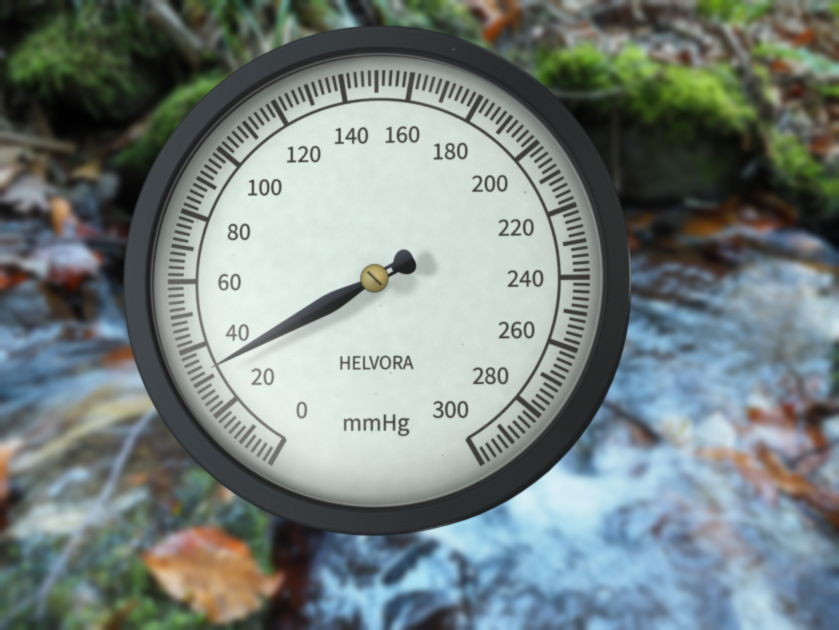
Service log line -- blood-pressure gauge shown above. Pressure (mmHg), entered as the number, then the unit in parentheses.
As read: 32 (mmHg)
